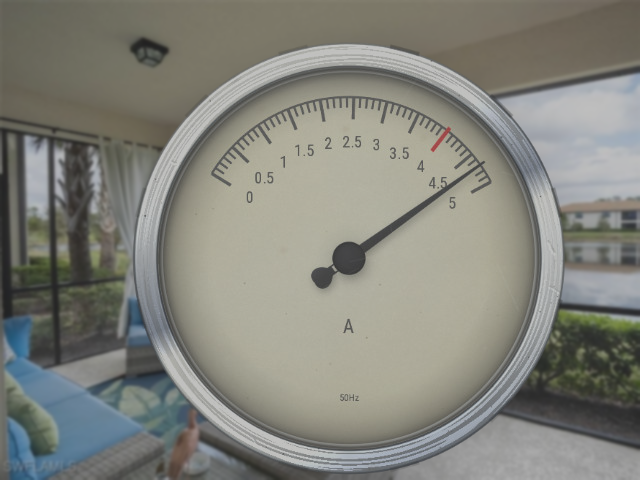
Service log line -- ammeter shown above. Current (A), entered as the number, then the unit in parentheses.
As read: 4.7 (A)
